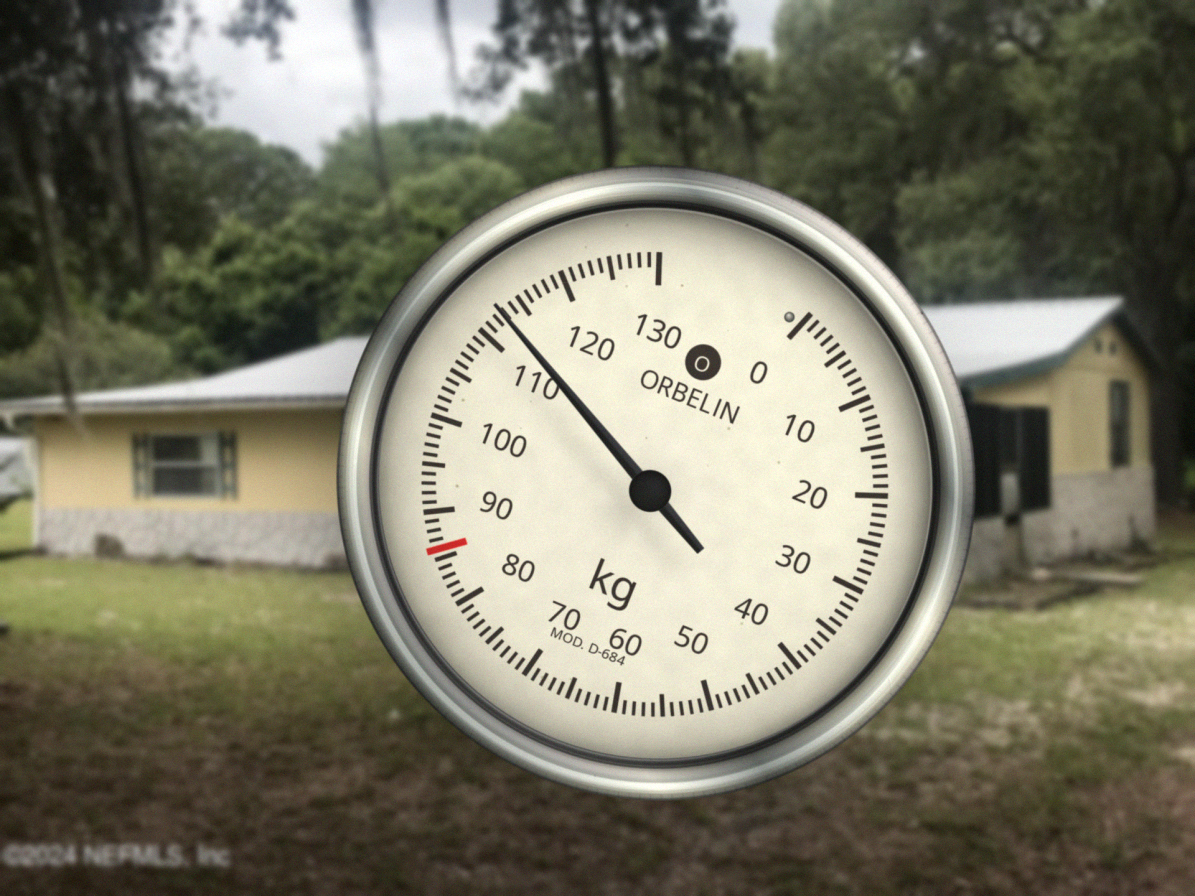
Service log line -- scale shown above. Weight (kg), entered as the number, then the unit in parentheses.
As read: 113 (kg)
